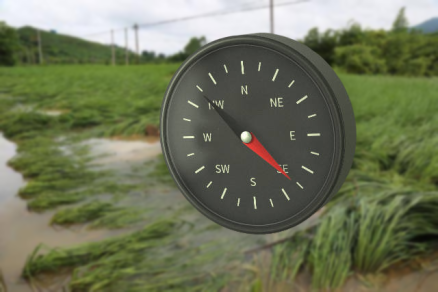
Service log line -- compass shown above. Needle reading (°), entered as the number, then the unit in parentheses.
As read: 135 (°)
